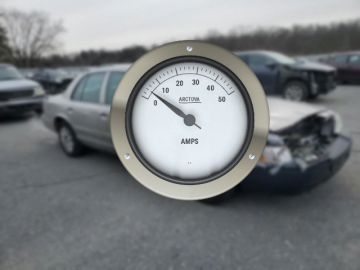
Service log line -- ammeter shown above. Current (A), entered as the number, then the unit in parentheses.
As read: 4 (A)
